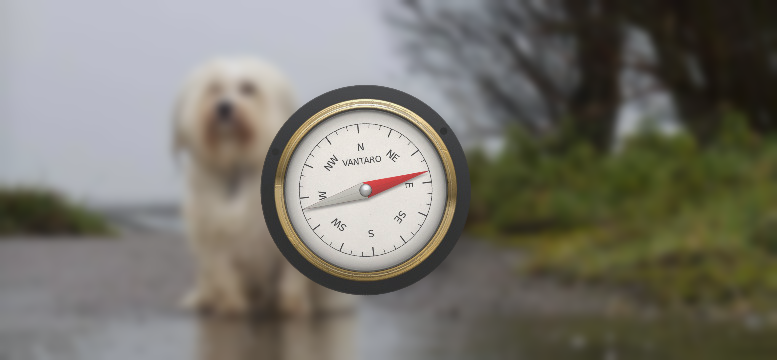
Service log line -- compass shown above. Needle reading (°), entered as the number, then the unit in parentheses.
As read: 80 (°)
